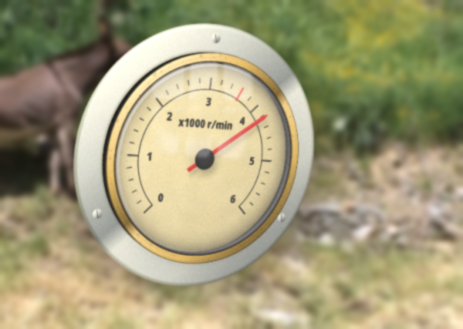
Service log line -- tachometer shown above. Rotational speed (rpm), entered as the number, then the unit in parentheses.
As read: 4200 (rpm)
